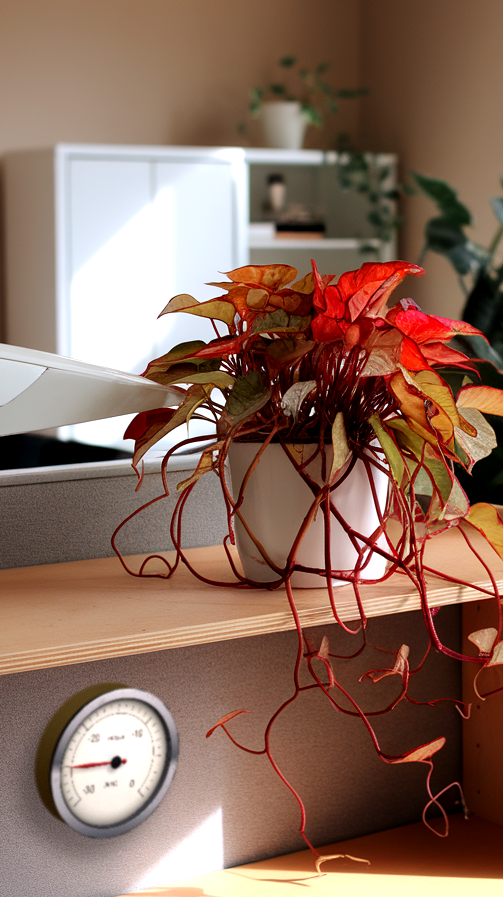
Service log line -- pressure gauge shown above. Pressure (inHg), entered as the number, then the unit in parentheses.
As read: -25 (inHg)
